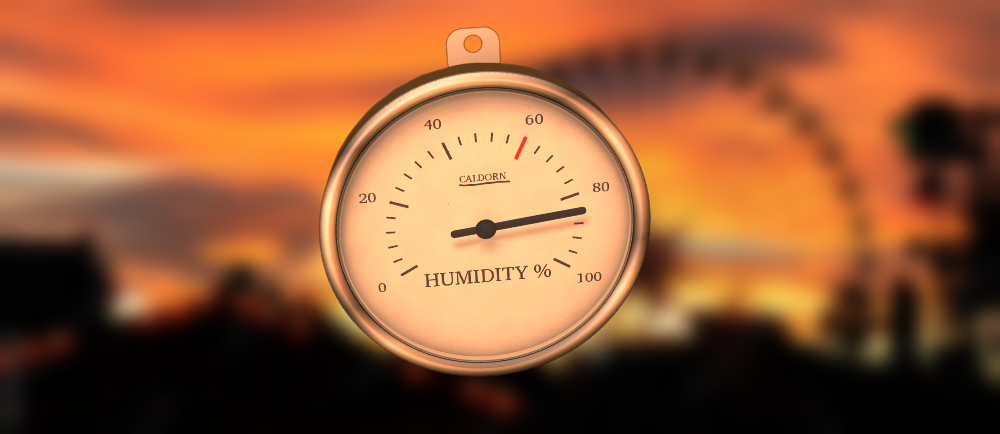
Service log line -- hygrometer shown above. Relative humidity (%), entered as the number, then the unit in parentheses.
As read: 84 (%)
